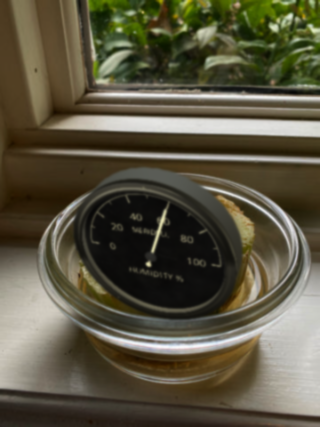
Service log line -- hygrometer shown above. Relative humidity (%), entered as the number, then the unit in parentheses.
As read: 60 (%)
